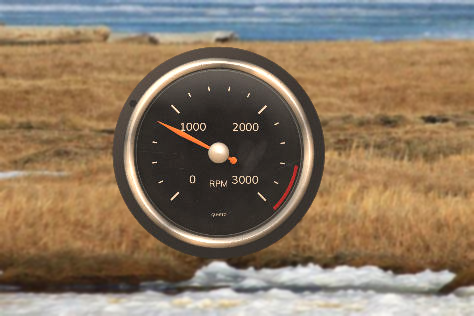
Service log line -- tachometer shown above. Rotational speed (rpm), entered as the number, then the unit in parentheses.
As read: 800 (rpm)
